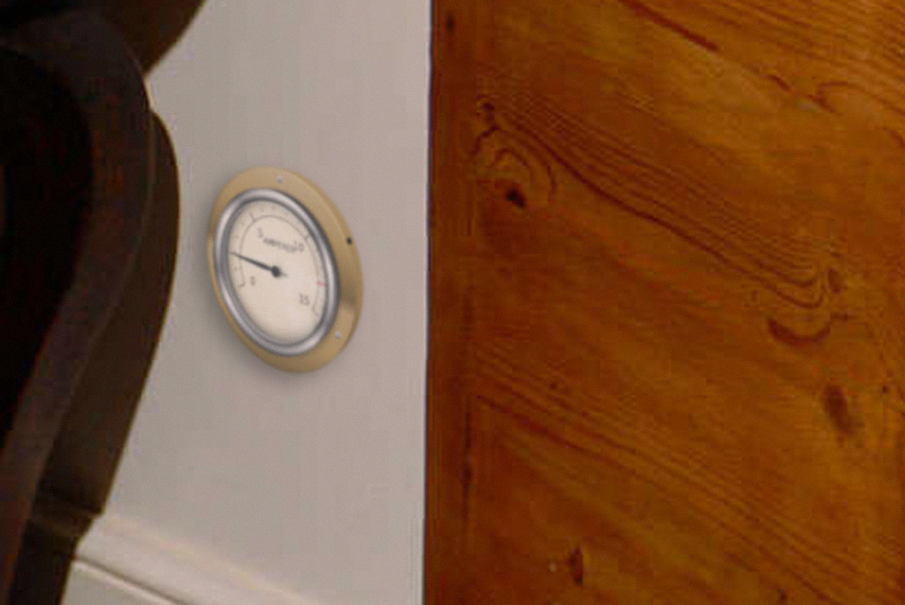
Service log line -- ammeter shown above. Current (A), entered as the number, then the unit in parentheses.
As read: 2 (A)
